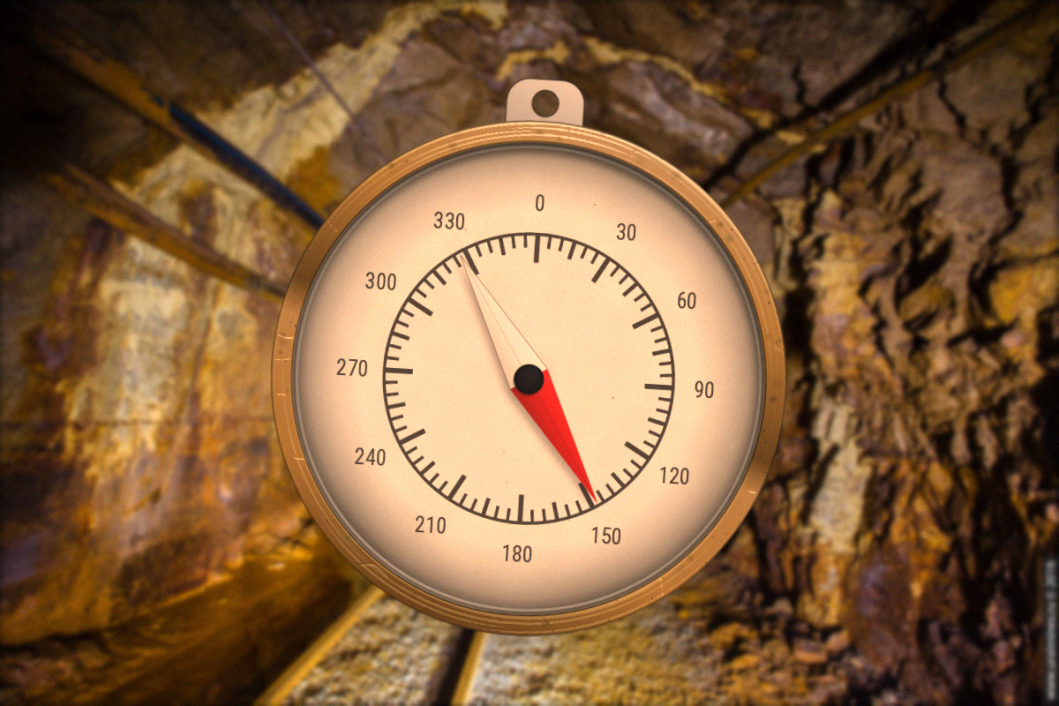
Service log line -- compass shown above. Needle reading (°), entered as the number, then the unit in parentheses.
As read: 147.5 (°)
